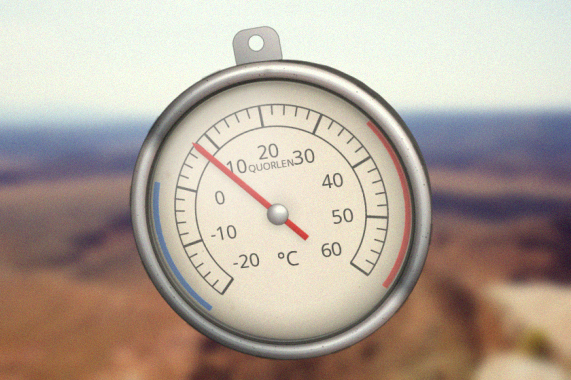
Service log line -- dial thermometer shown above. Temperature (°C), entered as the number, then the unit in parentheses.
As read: 8 (°C)
